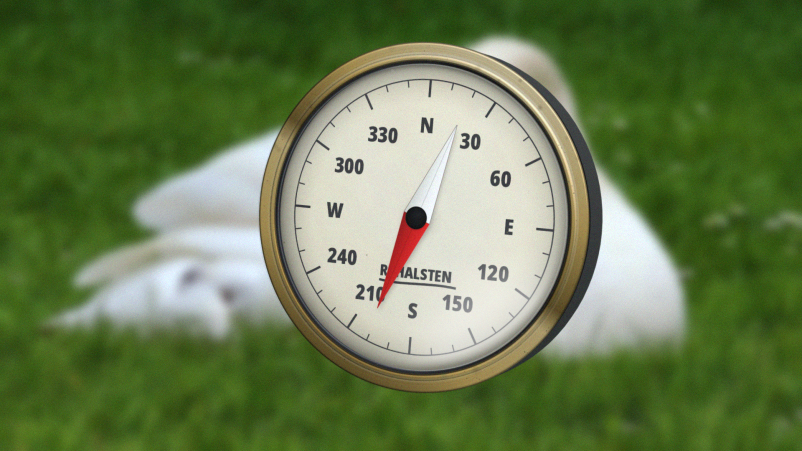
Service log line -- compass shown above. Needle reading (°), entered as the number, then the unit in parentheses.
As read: 200 (°)
